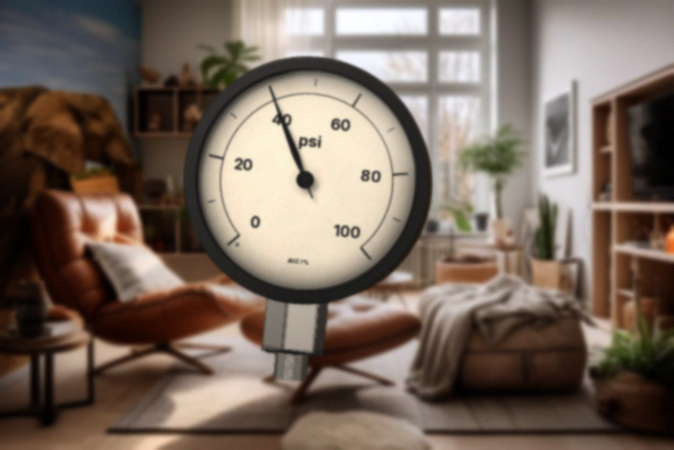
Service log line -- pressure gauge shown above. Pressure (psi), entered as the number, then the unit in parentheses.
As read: 40 (psi)
